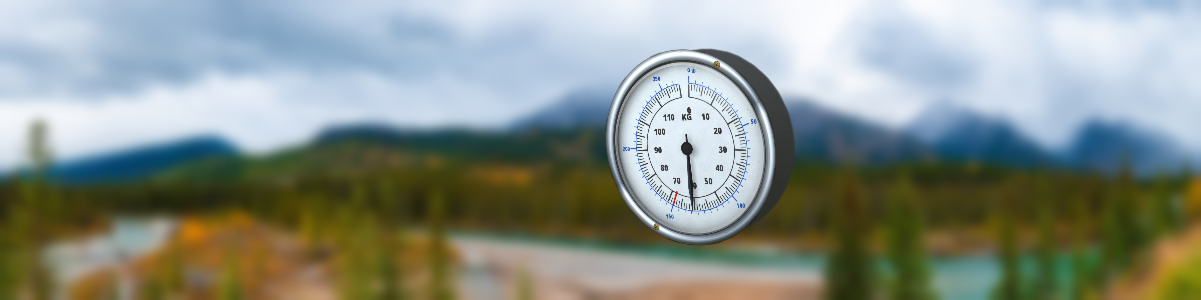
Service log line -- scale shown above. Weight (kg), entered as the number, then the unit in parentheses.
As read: 60 (kg)
